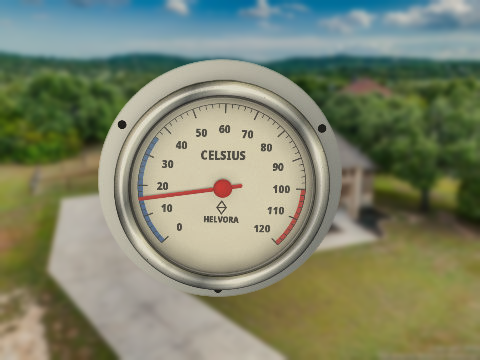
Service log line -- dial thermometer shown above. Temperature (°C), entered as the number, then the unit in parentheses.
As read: 16 (°C)
